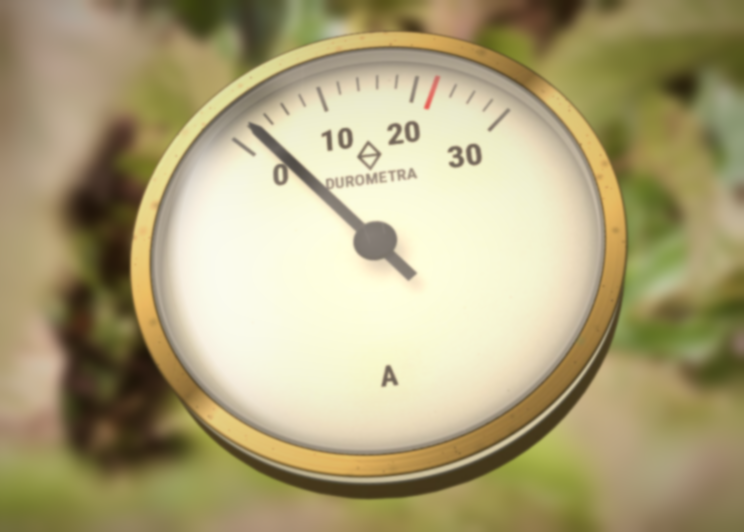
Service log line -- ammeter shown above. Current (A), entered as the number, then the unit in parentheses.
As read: 2 (A)
